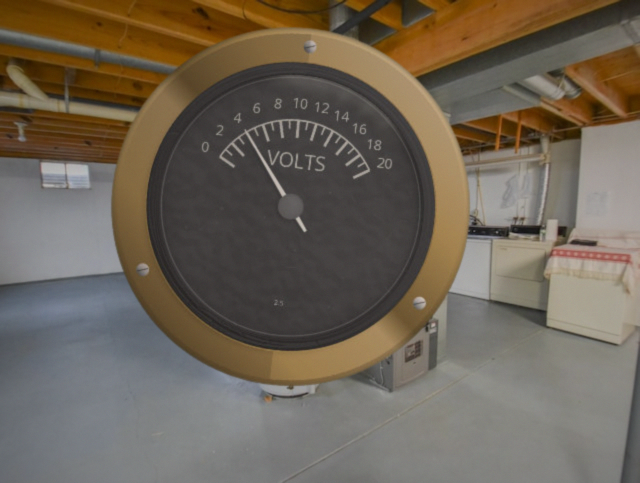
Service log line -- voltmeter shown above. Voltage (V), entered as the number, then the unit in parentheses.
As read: 4 (V)
